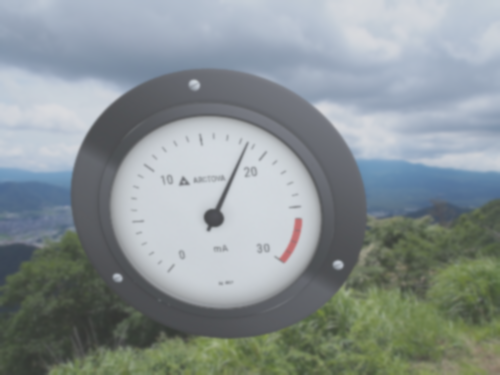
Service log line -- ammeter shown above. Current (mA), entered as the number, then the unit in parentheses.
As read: 18.5 (mA)
